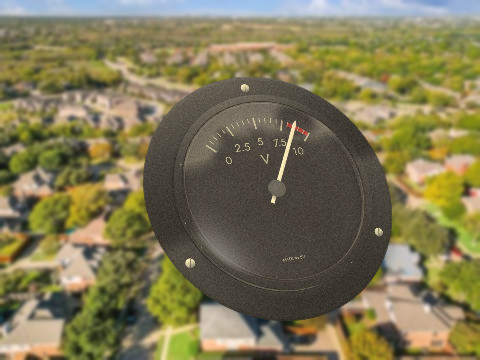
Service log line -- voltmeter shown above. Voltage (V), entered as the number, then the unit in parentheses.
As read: 8.5 (V)
